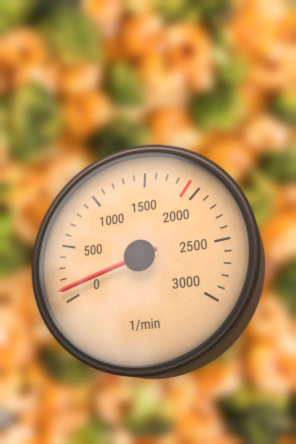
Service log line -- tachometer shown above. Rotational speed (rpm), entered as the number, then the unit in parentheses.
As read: 100 (rpm)
